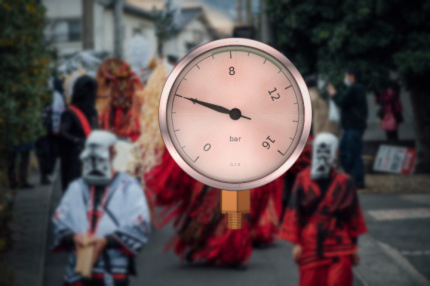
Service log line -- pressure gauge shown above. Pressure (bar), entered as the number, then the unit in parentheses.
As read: 4 (bar)
